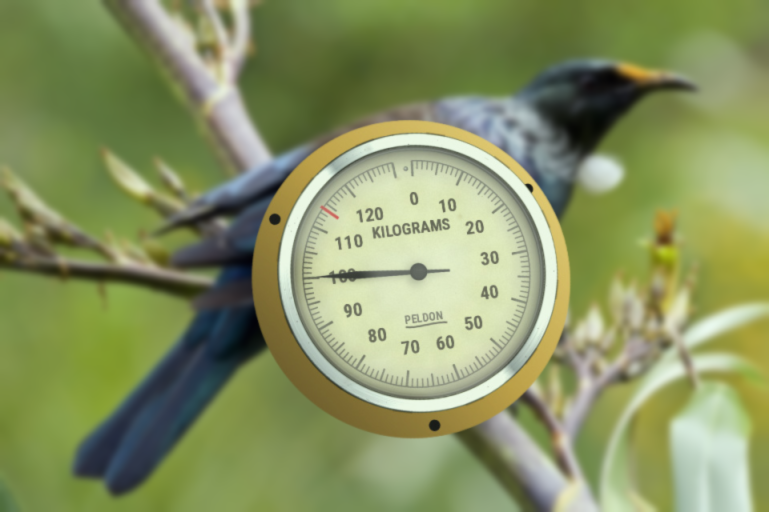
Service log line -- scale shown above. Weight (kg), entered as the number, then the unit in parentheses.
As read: 100 (kg)
